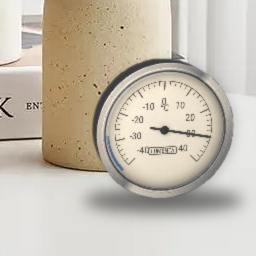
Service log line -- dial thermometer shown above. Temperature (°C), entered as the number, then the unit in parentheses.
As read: 30 (°C)
